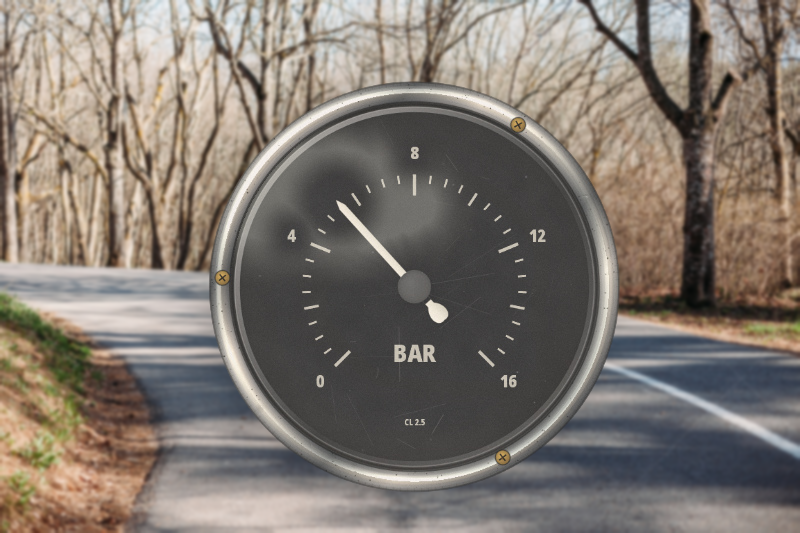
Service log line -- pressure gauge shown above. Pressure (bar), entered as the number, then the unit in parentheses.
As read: 5.5 (bar)
